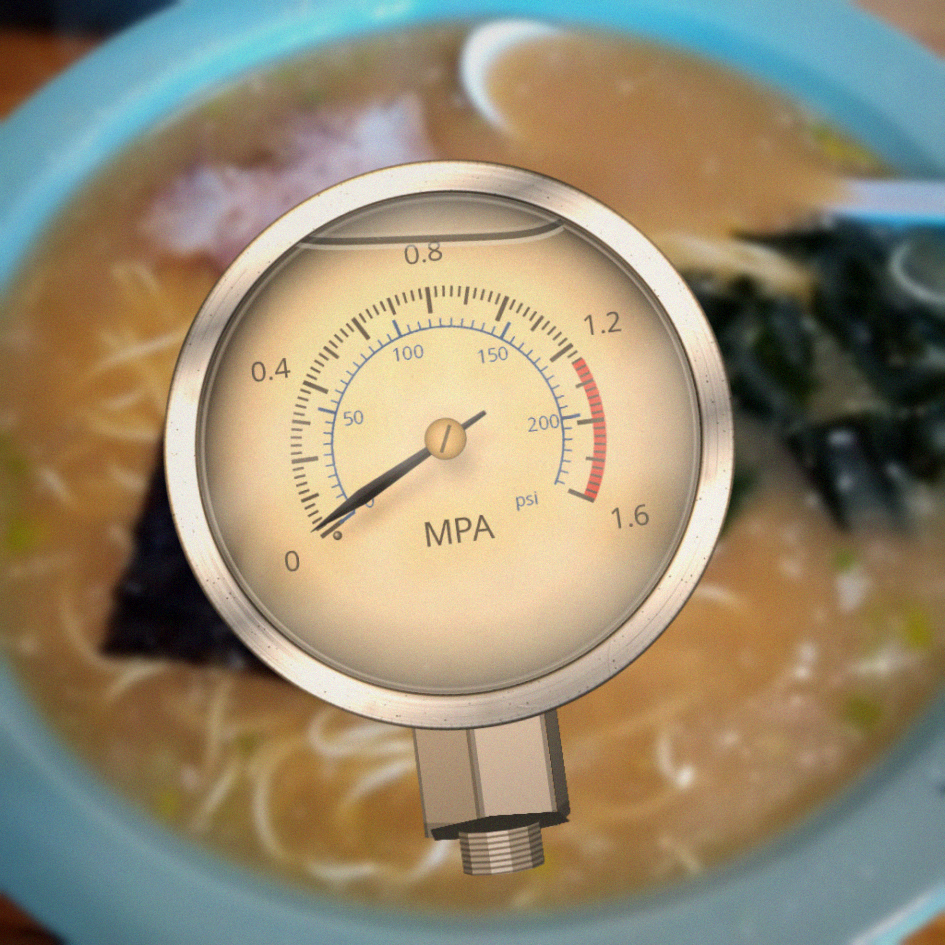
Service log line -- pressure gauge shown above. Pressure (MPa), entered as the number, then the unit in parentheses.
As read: 0.02 (MPa)
